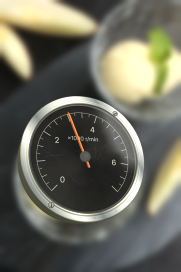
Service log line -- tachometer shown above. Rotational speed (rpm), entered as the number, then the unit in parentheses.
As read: 3000 (rpm)
